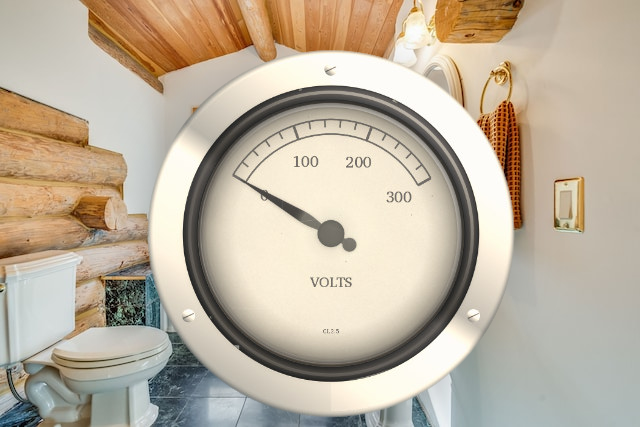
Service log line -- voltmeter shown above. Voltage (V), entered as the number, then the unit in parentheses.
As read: 0 (V)
